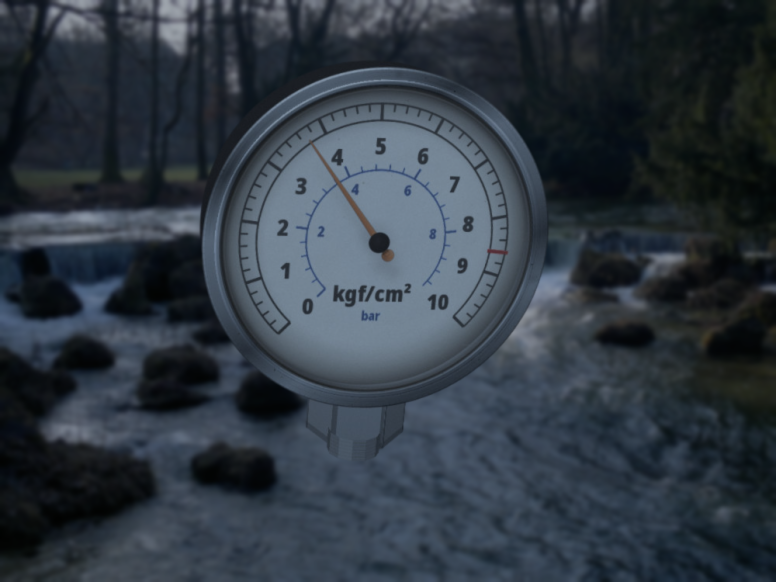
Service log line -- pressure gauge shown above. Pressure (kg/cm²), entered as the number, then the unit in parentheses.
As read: 3.7 (kg/cm²)
